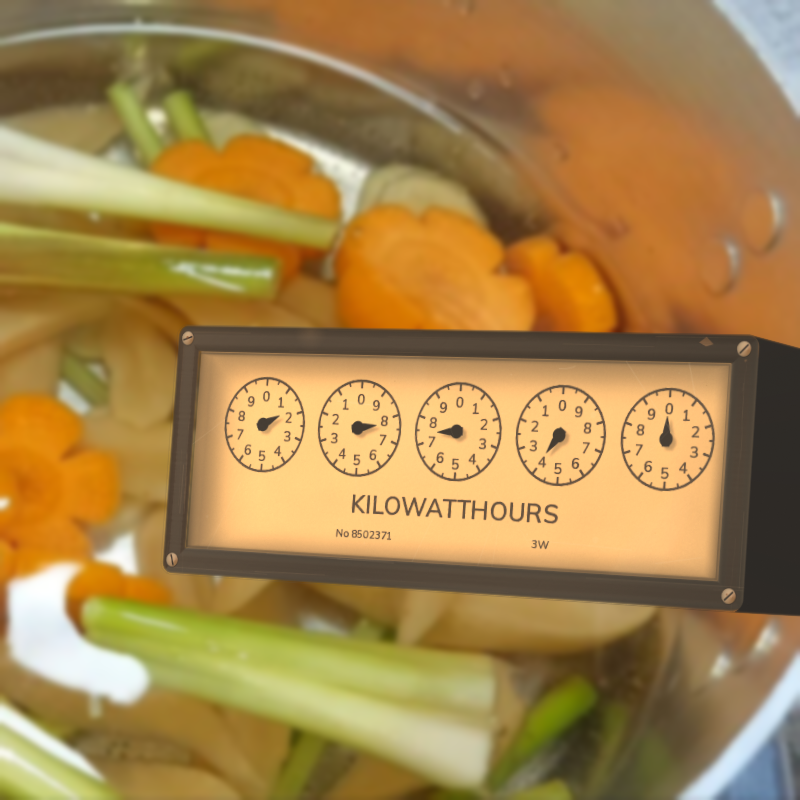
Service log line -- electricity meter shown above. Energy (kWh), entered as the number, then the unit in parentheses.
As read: 17740 (kWh)
